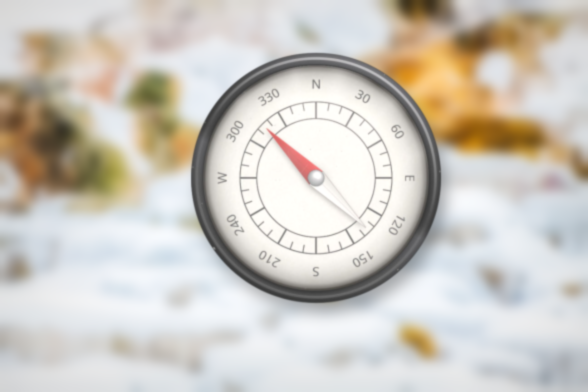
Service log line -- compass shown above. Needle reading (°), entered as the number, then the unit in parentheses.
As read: 315 (°)
